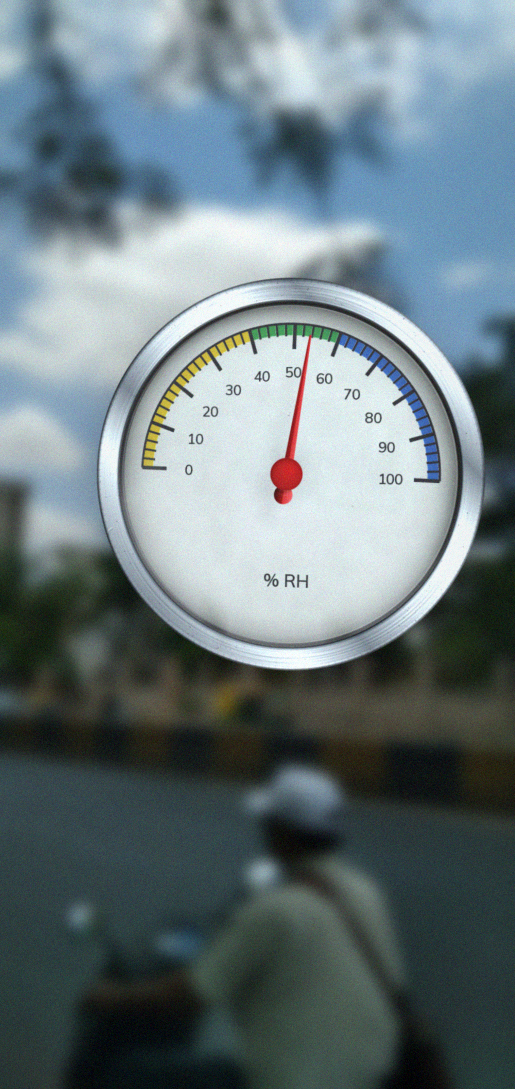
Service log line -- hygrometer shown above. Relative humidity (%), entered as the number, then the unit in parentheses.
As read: 54 (%)
